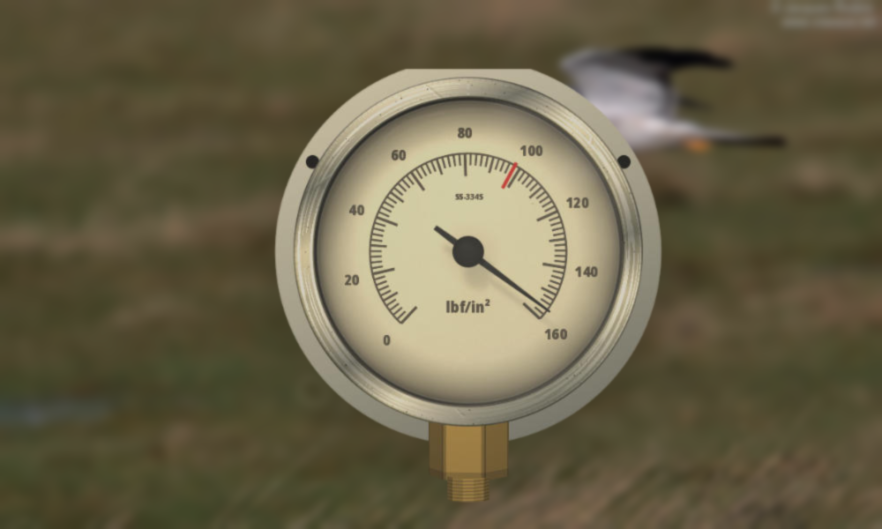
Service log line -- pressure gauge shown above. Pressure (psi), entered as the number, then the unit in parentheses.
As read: 156 (psi)
